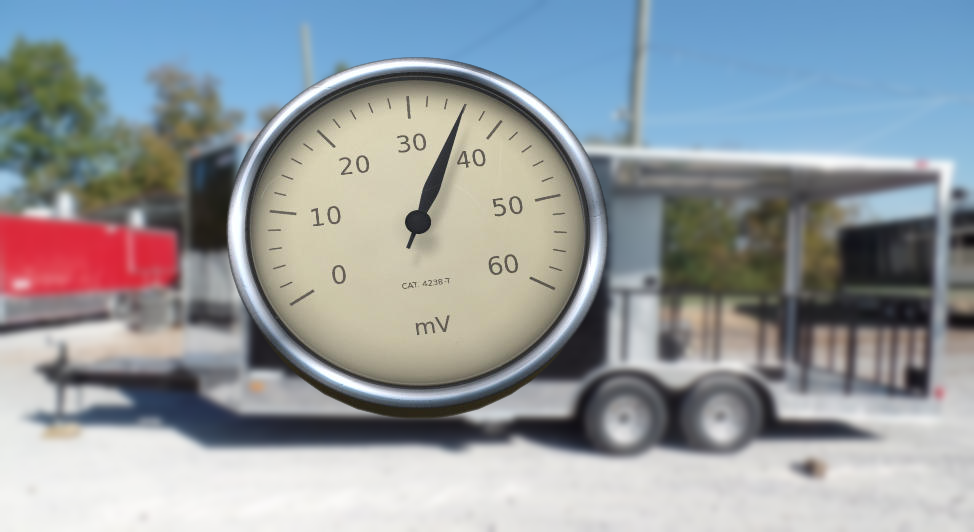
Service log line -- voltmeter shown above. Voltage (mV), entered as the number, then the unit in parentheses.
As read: 36 (mV)
